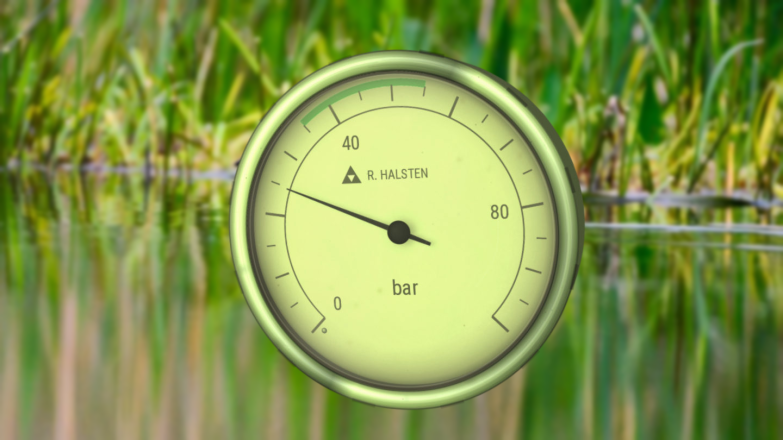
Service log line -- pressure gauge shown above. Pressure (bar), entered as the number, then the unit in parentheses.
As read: 25 (bar)
